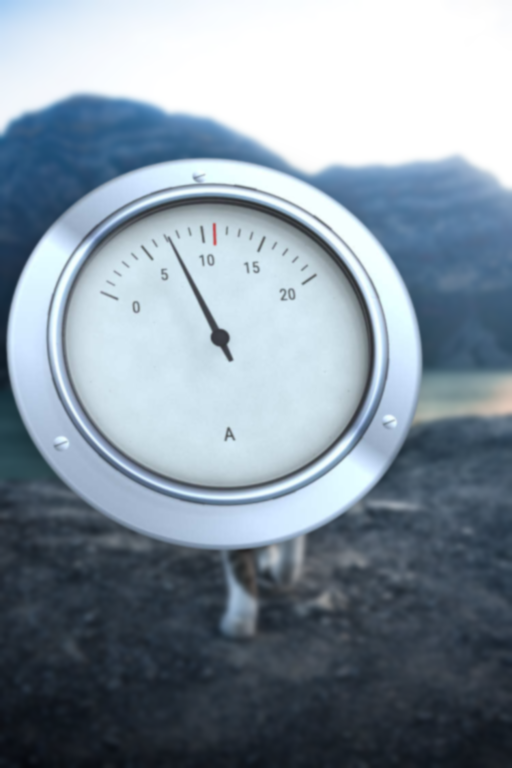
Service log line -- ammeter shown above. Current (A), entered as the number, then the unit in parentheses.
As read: 7 (A)
